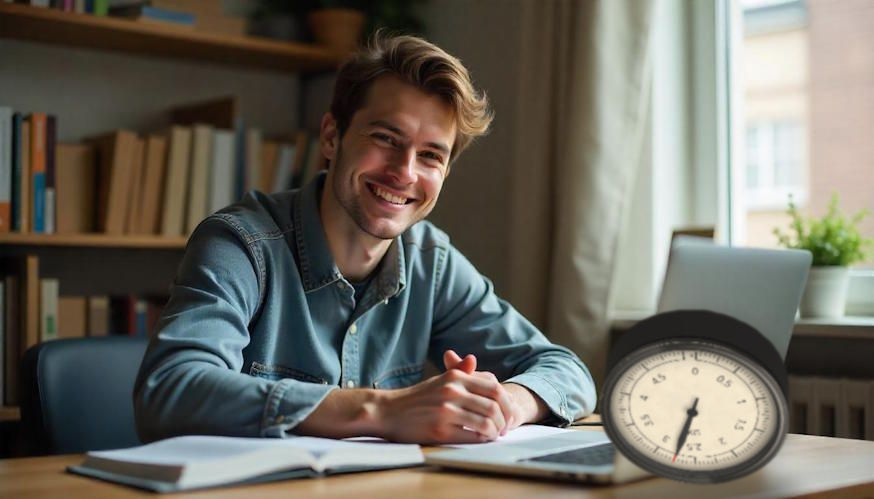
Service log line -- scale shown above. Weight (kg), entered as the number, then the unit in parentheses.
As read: 2.75 (kg)
